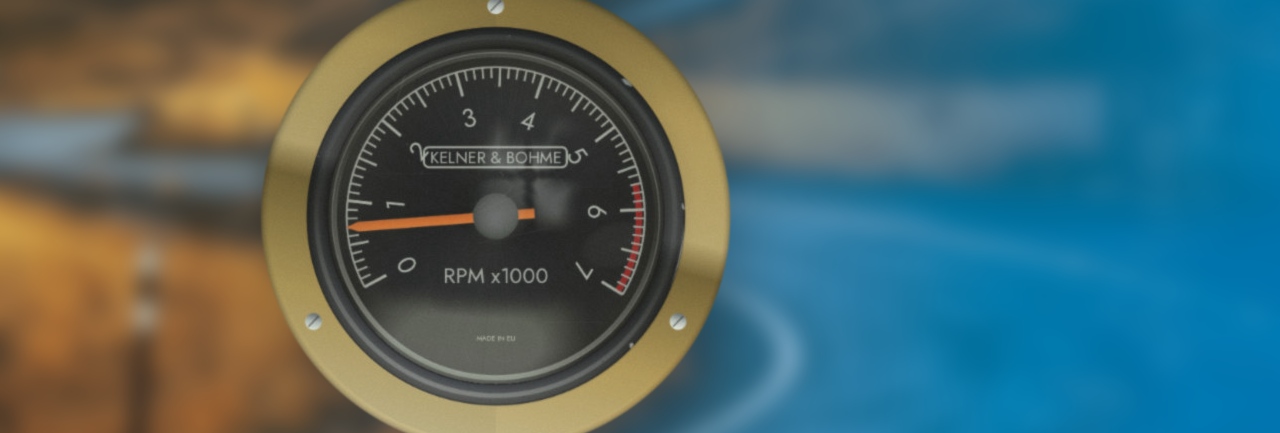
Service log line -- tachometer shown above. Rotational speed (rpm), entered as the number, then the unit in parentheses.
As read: 700 (rpm)
